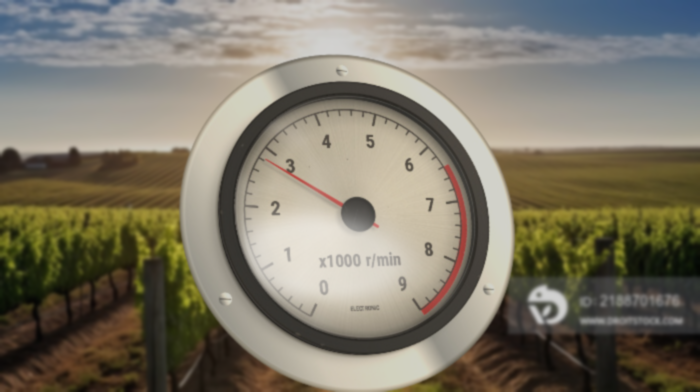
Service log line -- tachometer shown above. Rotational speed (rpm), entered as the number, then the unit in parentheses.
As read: 2800 (rpm)
